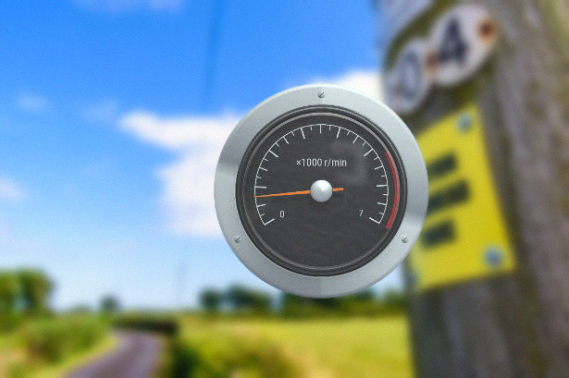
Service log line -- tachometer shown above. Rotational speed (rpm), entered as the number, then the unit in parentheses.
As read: 750 (rpm)
